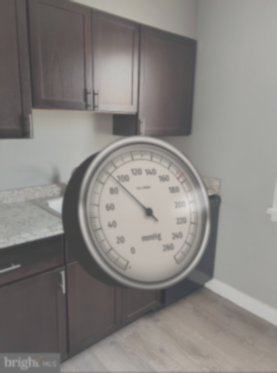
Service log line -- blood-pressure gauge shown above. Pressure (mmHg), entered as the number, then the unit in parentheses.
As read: 90 (mmHg)
